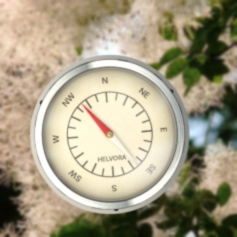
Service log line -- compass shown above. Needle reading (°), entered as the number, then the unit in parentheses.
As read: 322.5 (°)
